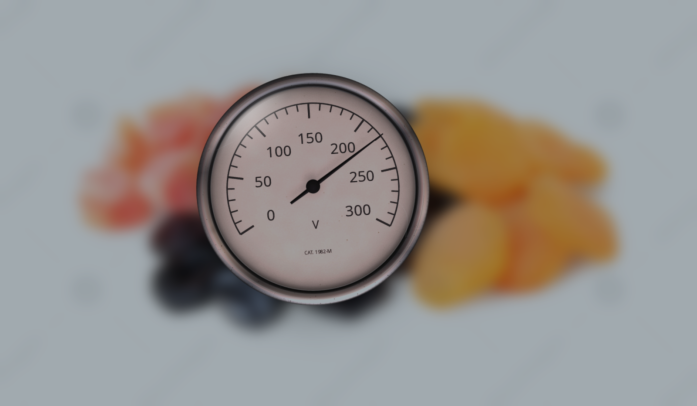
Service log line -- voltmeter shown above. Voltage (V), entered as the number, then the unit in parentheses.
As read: 220 (V)
